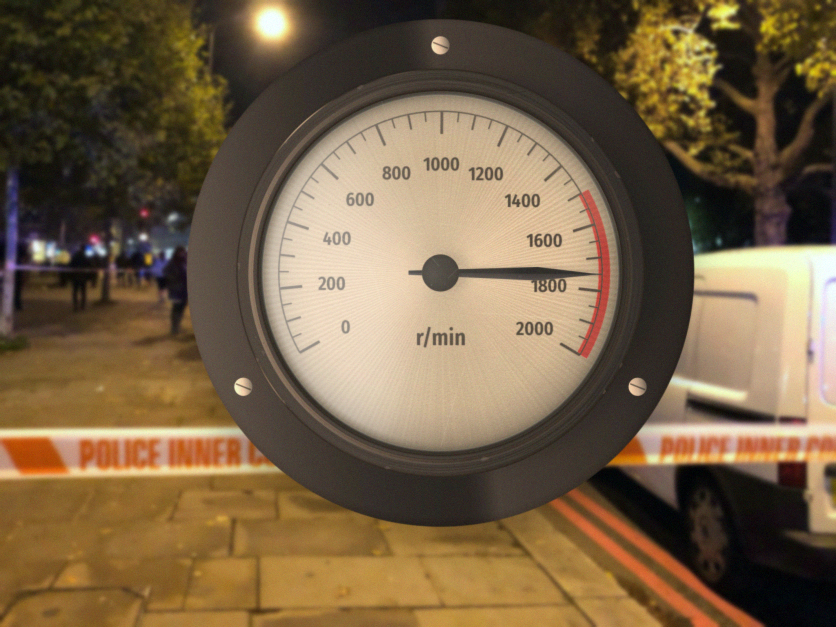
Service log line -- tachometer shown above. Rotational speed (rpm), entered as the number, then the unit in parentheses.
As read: 1750 (rpm)
